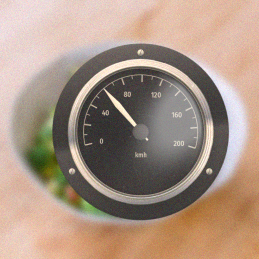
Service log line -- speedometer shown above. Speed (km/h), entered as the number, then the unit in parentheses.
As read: 60 (km/h)
